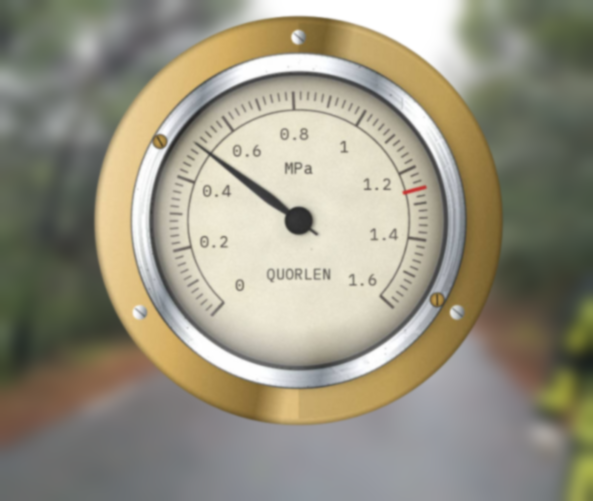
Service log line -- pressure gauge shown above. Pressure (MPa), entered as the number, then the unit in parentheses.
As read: 0.5 (MPa)
